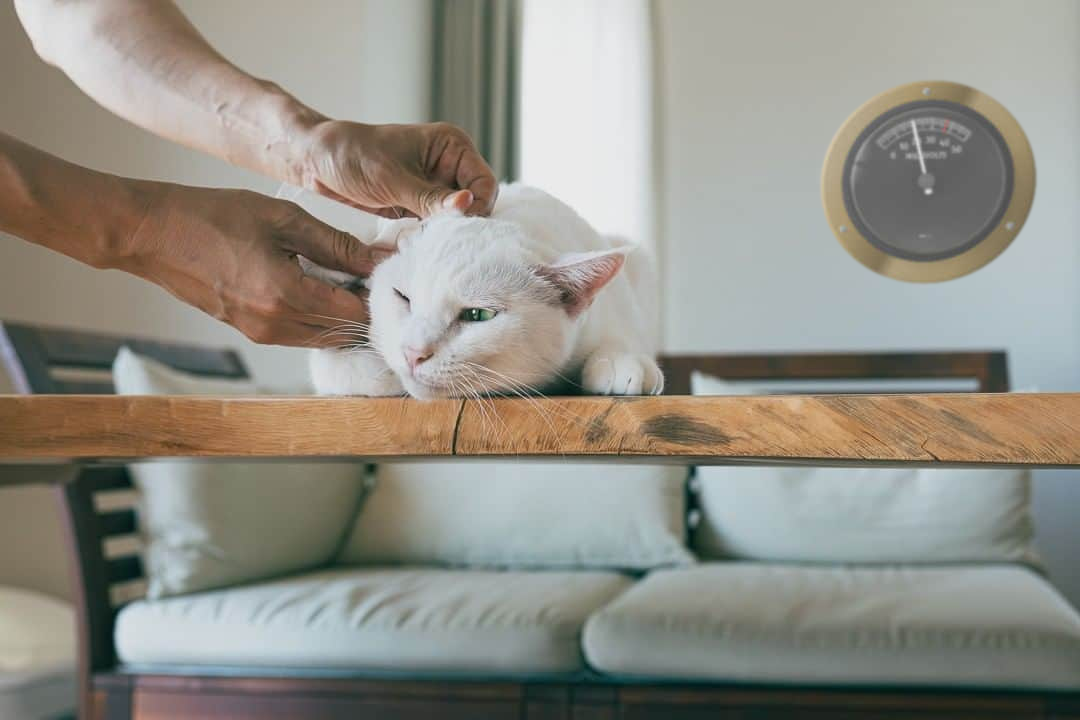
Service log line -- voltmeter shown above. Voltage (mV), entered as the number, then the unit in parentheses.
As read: 20 (mV)
